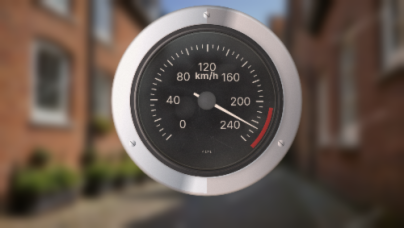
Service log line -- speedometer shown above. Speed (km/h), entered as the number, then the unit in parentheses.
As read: 225 (km/h)
